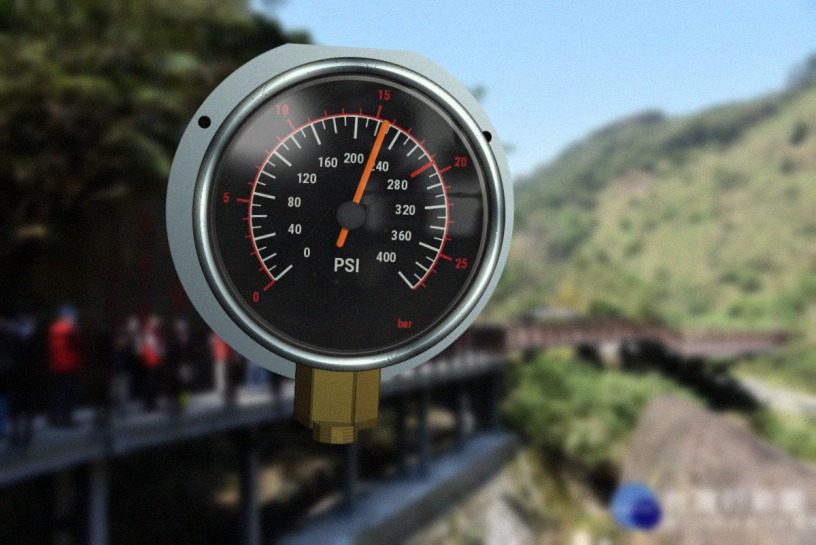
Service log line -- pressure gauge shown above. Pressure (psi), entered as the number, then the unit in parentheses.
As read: 225 (psi)
